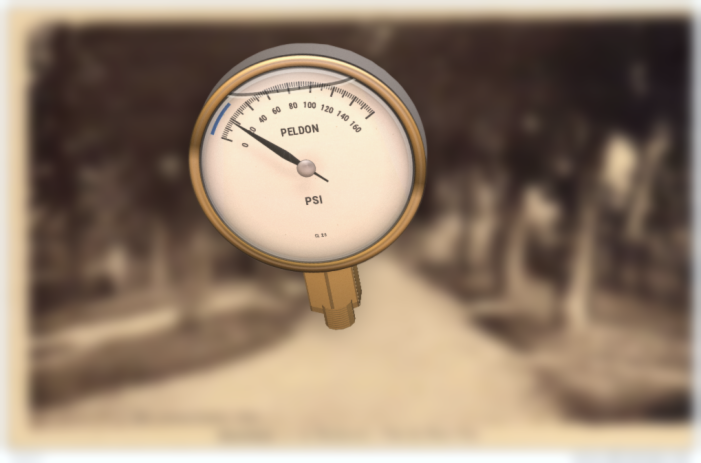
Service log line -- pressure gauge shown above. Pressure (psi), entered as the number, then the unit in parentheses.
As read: 20 (psi)
